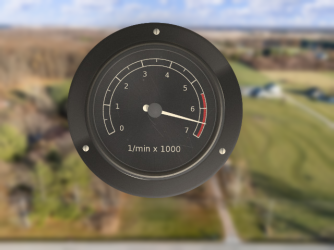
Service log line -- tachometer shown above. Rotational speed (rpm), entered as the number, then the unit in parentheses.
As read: 6500 (rpm)
